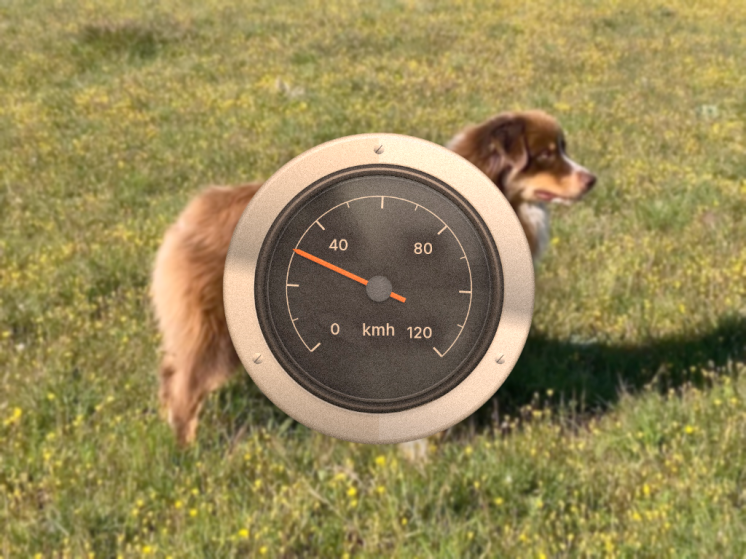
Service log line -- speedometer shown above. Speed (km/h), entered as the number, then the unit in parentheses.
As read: 30 (km/h)
